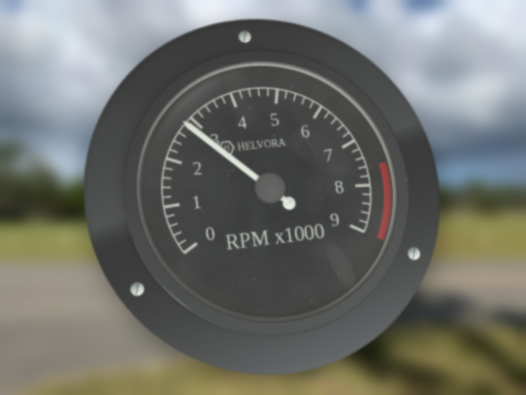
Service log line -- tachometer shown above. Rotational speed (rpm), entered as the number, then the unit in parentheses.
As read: 2800 (rpm)
